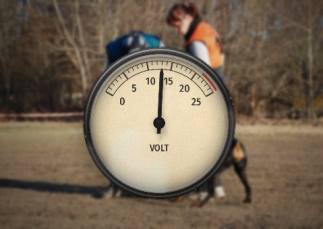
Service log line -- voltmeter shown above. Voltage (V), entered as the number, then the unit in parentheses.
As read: 13 (V)
